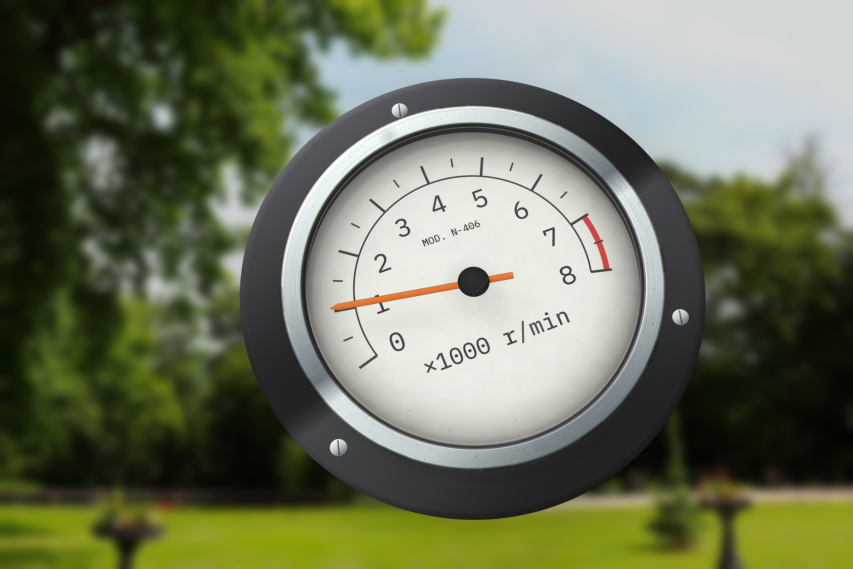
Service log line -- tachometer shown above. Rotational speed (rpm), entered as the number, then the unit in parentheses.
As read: 1000 (rpm)
